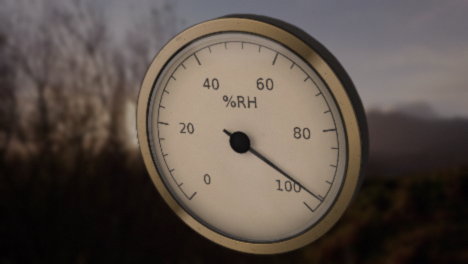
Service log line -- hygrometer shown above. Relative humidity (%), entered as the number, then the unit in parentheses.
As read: 96 (%)
